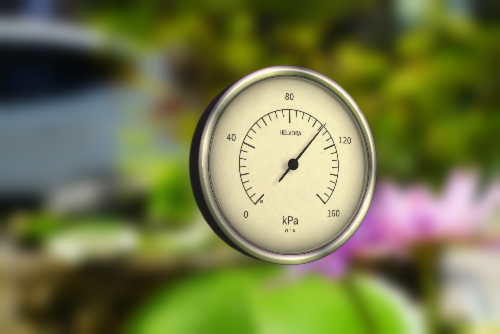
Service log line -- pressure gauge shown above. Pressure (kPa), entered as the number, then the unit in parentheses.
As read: 105 (kPa)
